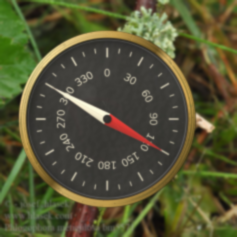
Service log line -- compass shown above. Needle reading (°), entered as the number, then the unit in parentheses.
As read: 120 (°)
